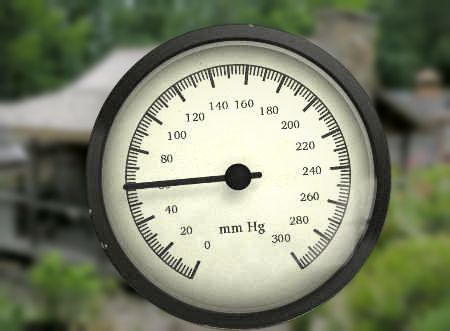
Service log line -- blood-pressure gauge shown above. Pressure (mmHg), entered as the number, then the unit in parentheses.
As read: 60 (mmHg)
